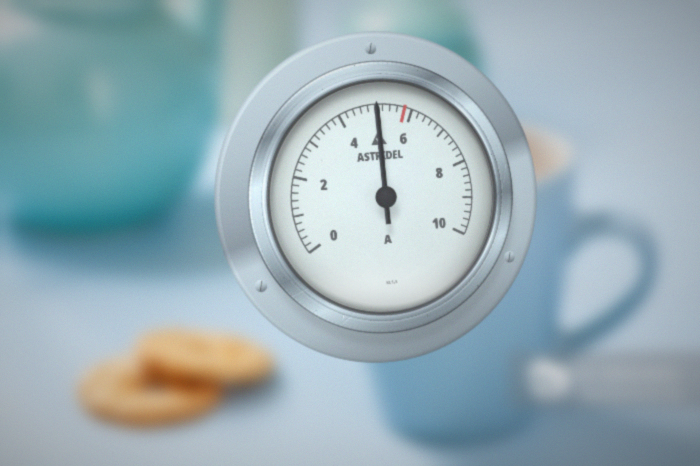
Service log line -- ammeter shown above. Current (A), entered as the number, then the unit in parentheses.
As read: 5 (A)
